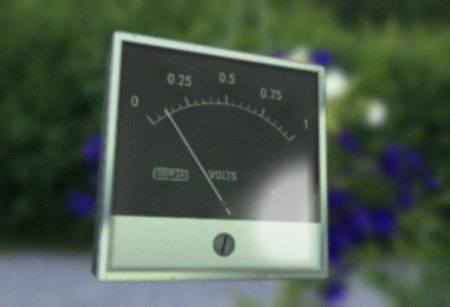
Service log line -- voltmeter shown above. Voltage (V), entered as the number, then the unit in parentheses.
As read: 0.1 (V)
